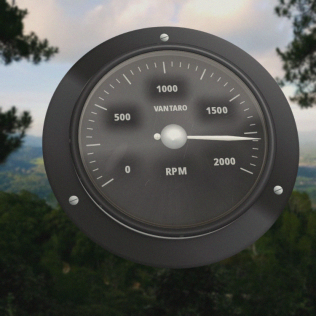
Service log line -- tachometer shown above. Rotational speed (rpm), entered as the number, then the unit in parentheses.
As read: 1800 (rpm)
